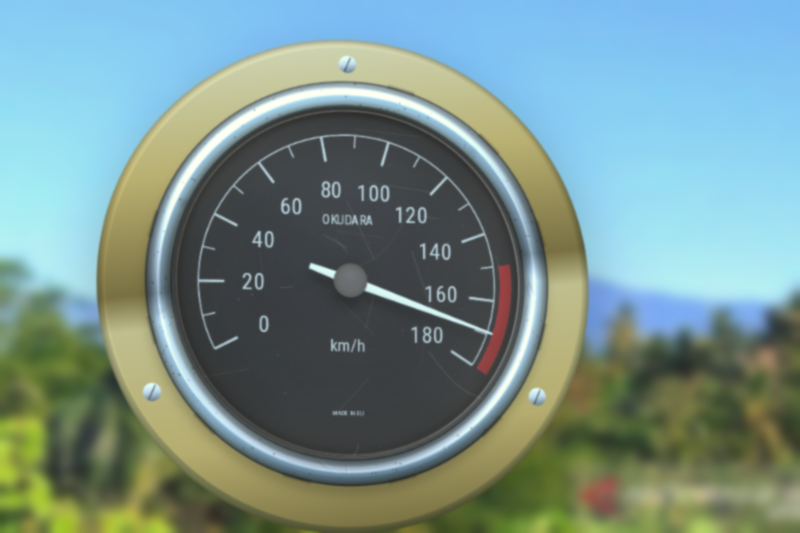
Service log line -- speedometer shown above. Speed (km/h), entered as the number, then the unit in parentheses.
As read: 170 (km/h)
